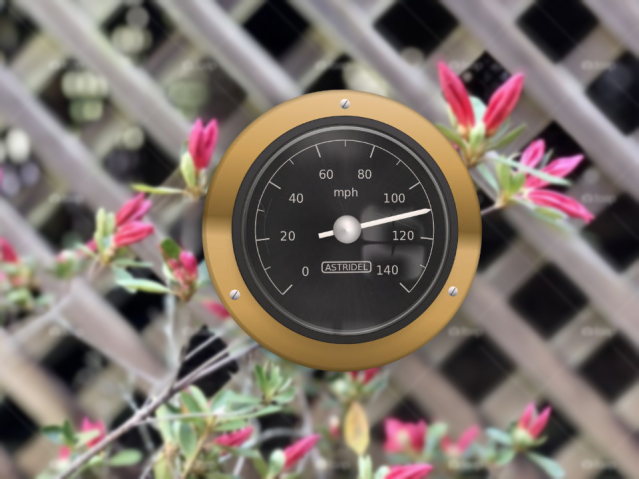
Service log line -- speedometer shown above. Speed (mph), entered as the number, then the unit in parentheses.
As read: 110 (mph)
